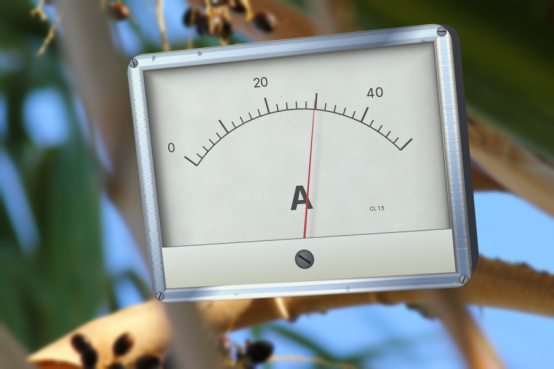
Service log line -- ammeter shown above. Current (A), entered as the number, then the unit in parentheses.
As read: 30 (A)
